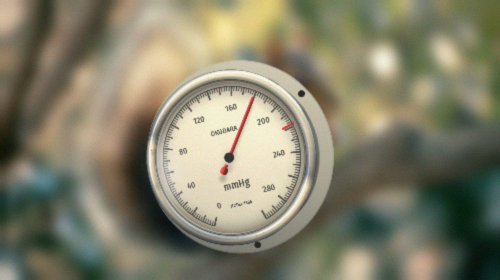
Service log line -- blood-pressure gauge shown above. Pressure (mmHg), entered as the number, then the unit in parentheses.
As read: 180 (mmHg)
